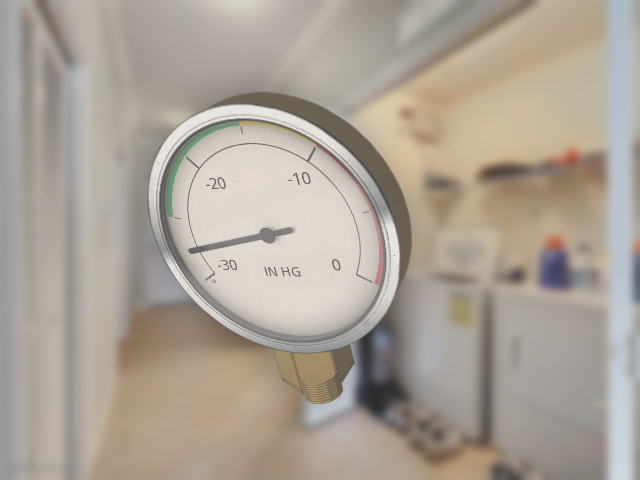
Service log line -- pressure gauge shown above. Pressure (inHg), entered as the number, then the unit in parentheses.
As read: -27.5 (inHg)
